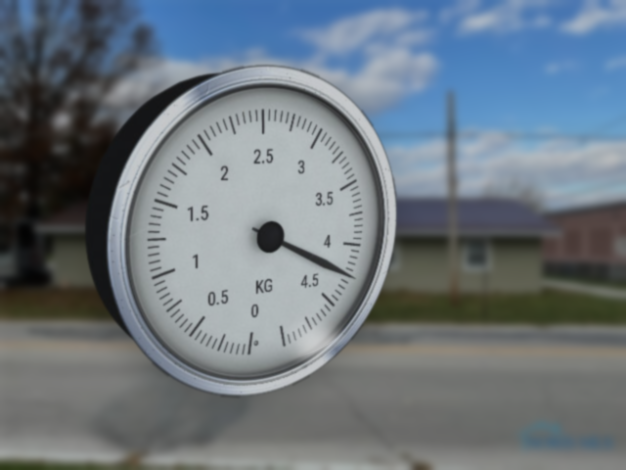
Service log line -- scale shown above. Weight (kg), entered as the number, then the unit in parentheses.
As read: 4.25 (kg)
